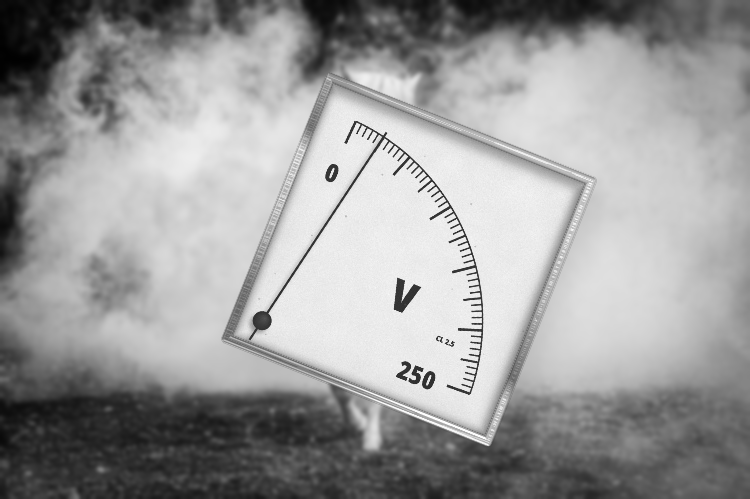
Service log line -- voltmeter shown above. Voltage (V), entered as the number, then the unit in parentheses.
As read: 25 (V)
